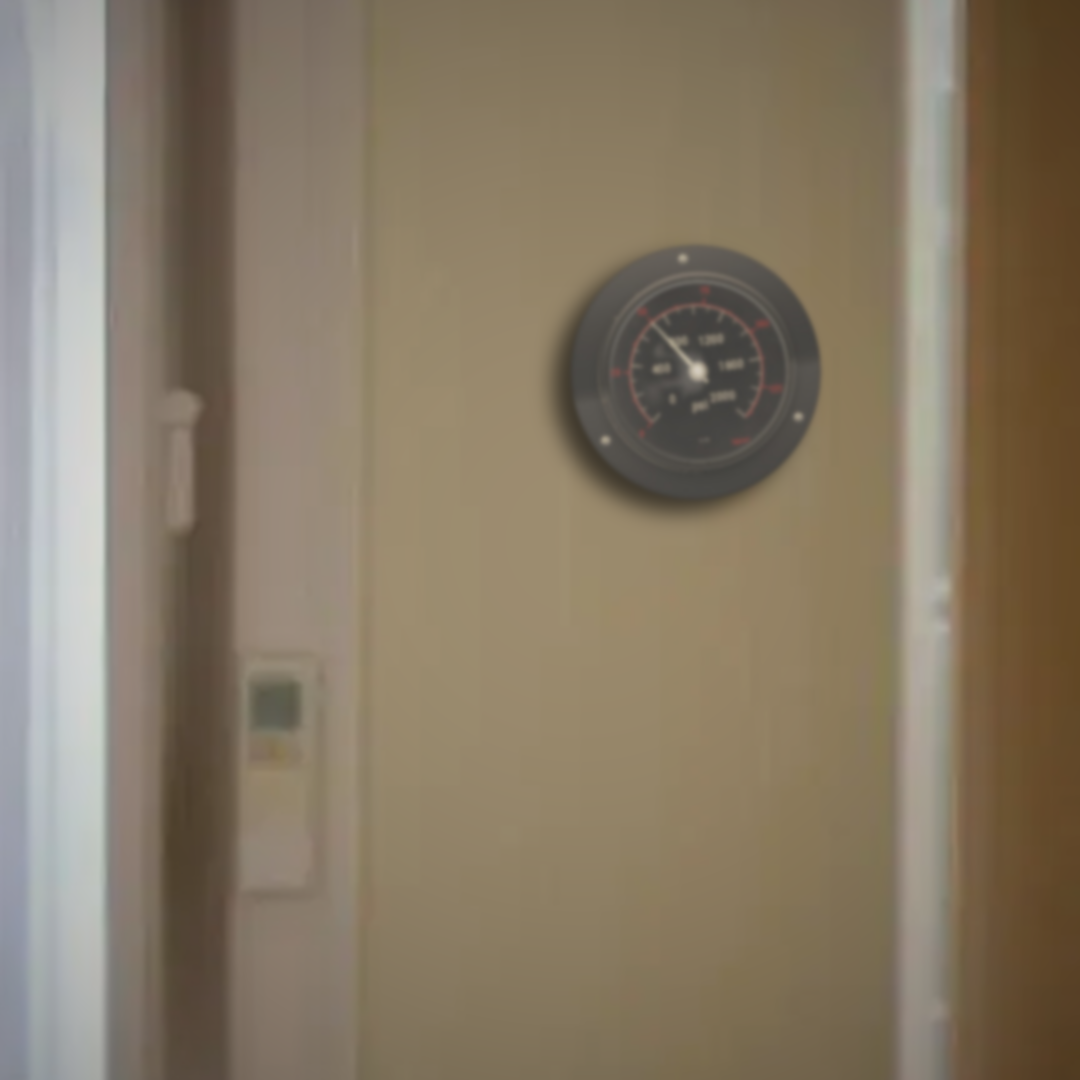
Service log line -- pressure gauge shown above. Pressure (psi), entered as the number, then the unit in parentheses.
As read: 700 (psi)
